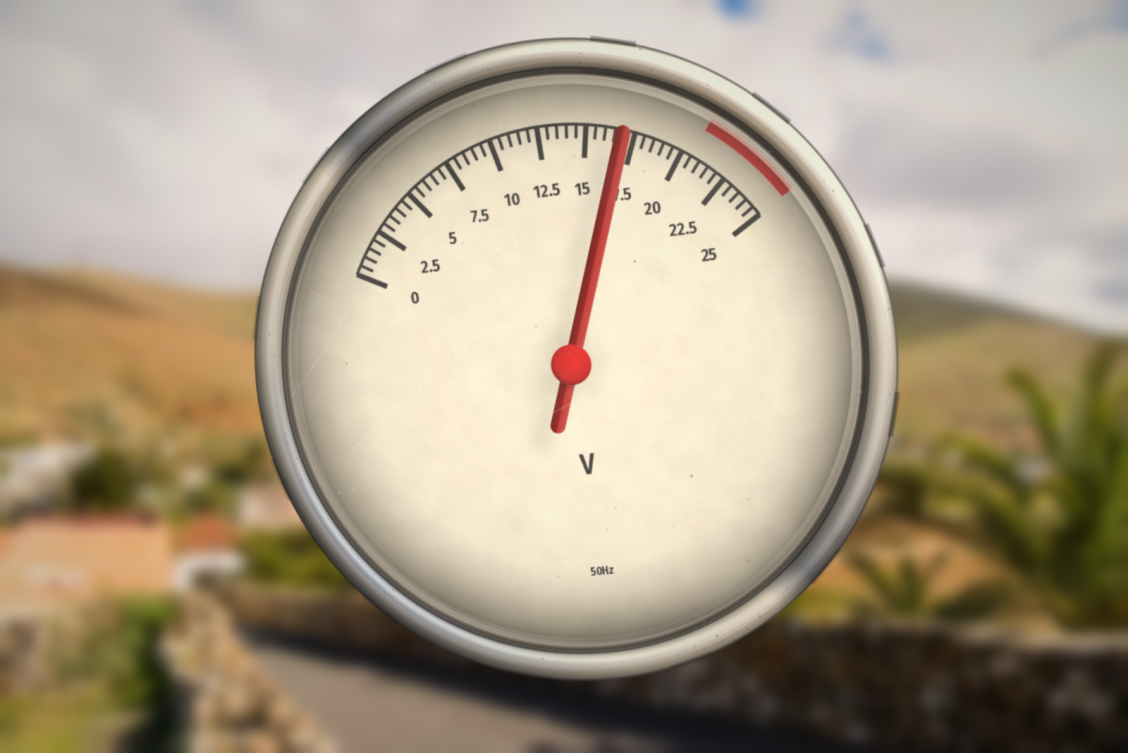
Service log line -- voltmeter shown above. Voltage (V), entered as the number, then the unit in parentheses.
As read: 17 (V)
